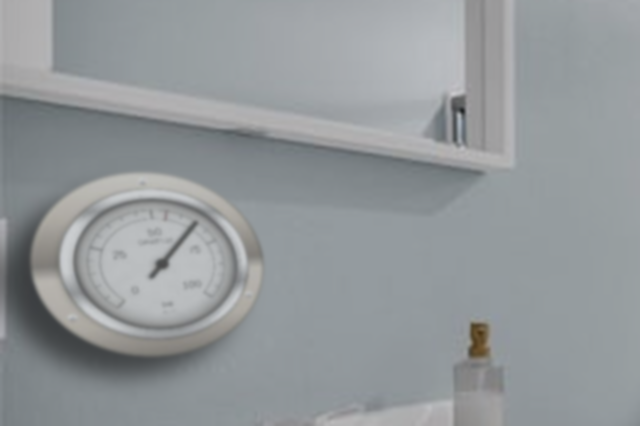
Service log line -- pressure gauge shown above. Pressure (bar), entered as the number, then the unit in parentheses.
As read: 65 (bar)
